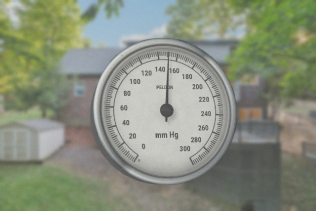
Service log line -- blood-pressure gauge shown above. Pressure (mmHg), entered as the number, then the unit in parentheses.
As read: 150 (mmHg)
